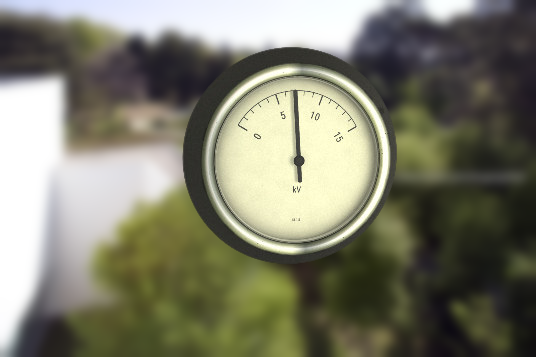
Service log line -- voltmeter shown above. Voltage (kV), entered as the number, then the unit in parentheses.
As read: 7 (kV)
